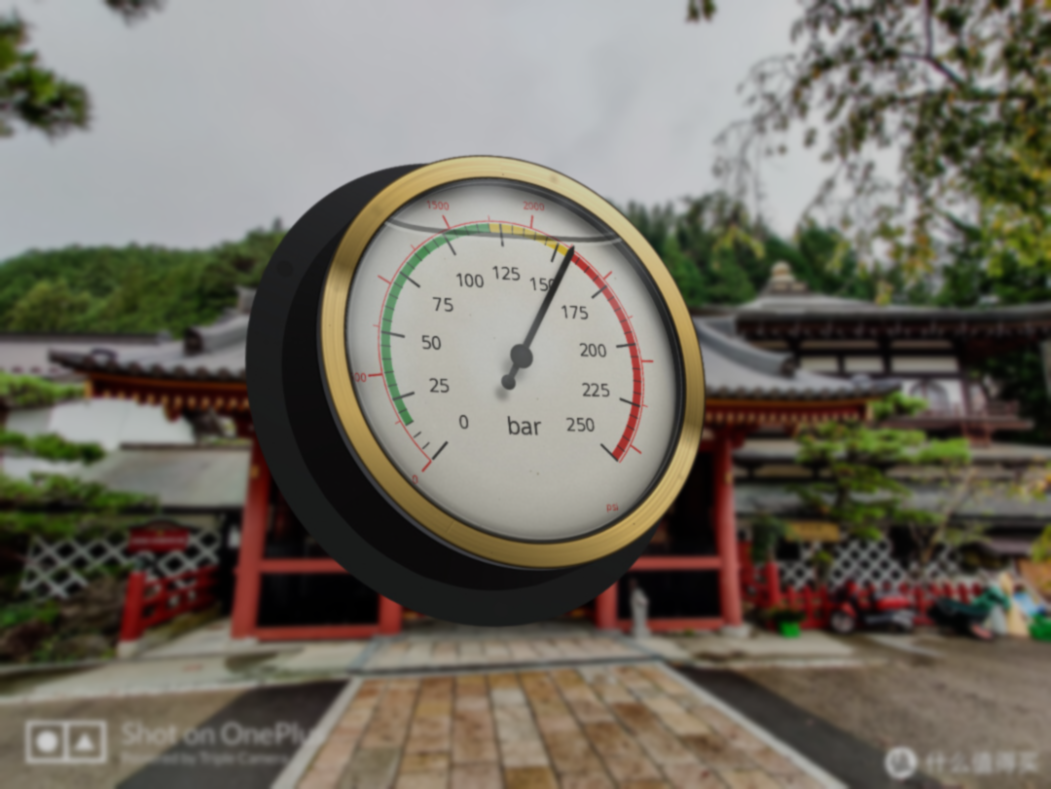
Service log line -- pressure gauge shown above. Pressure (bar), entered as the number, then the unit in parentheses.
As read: 155 (bar)
